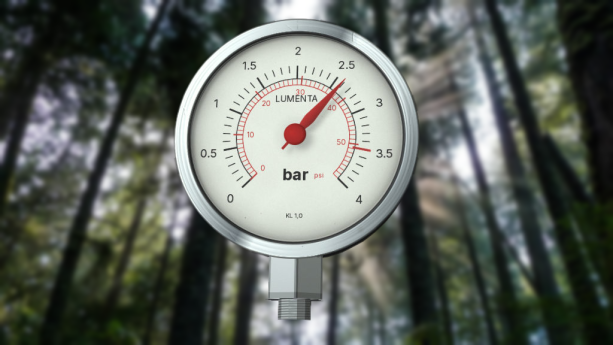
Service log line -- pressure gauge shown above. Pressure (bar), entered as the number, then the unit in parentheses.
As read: 2.6 (bar)
